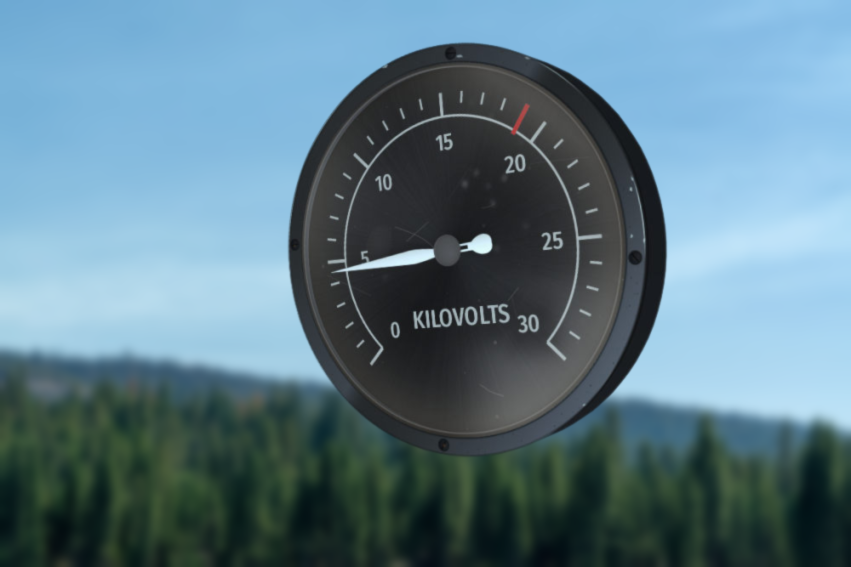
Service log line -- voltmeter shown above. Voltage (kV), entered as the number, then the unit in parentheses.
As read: 4.5 (kV)
